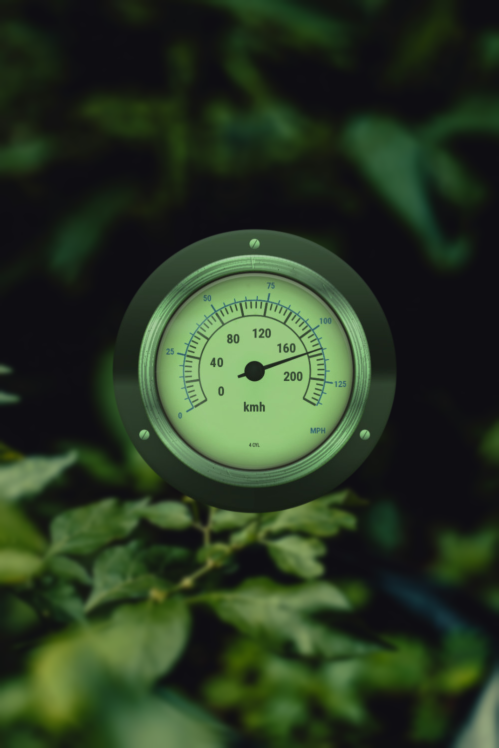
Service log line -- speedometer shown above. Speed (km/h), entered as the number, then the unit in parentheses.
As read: 176 (km/h)
